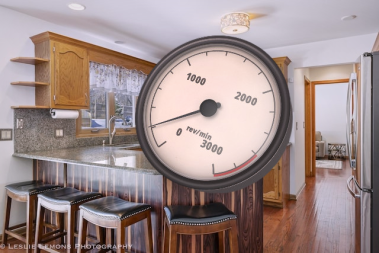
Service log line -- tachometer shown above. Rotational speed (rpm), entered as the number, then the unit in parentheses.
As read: 200 (rpm)
